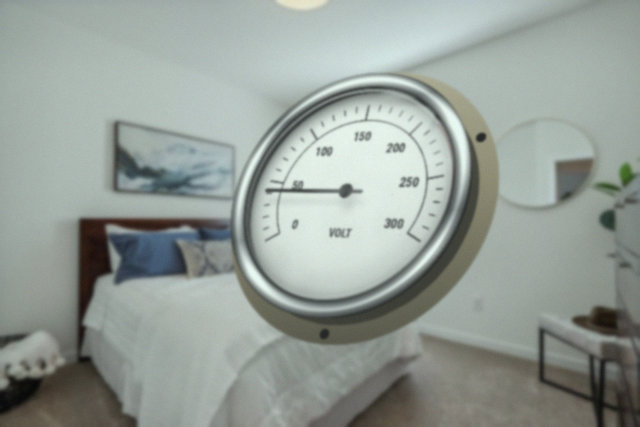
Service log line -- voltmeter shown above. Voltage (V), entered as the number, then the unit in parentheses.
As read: 40 (V)
